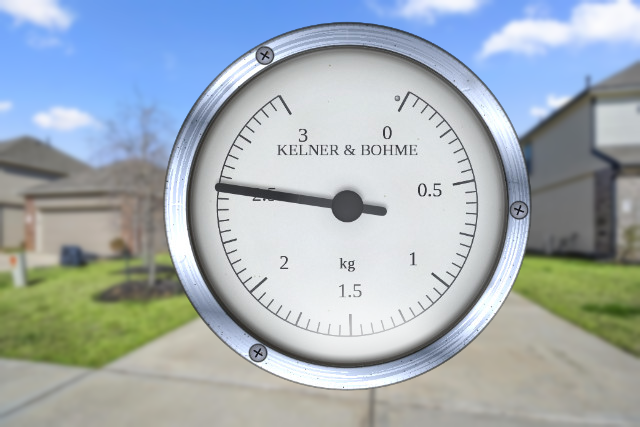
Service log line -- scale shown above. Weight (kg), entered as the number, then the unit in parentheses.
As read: 2.5 (kg)
